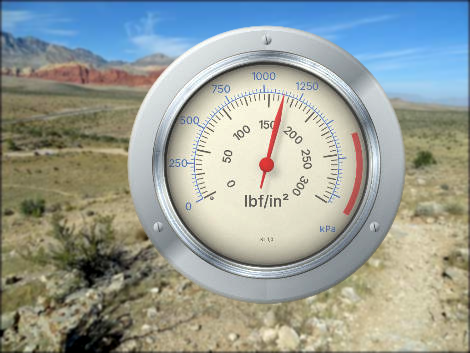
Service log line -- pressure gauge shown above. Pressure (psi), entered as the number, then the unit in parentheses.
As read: 165 (psi)
